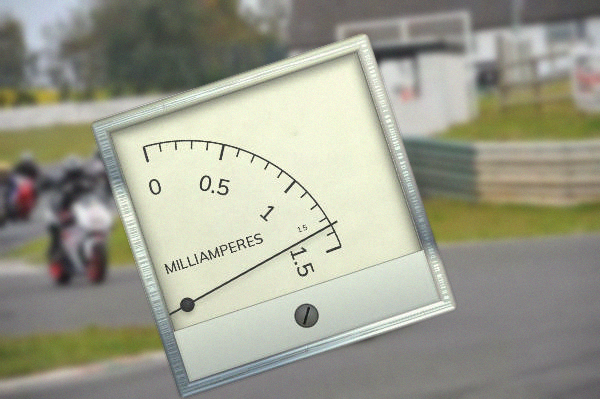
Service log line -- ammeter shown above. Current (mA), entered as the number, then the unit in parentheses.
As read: 1.35 (mA)
